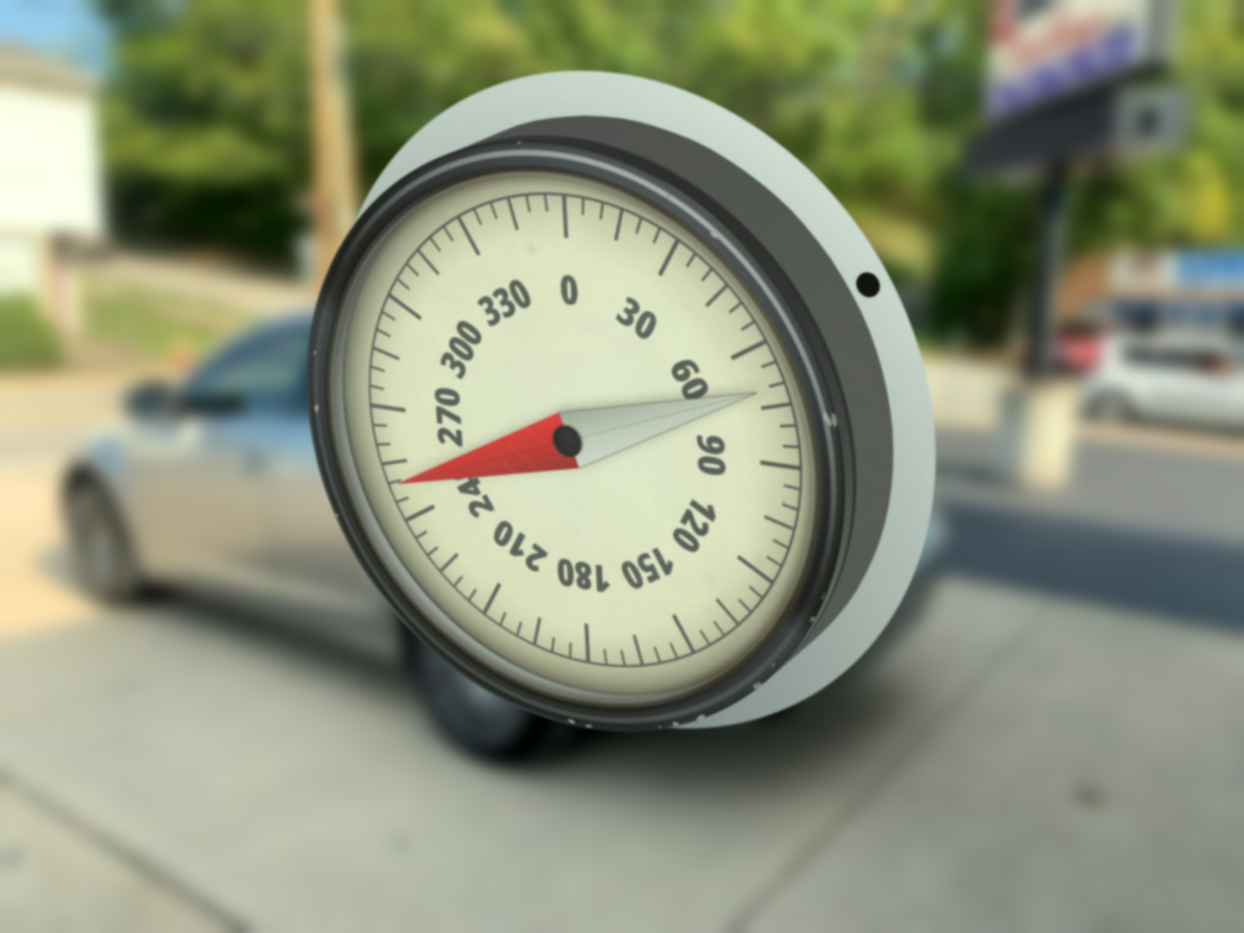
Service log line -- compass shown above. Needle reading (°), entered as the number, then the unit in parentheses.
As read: 250 (°)
